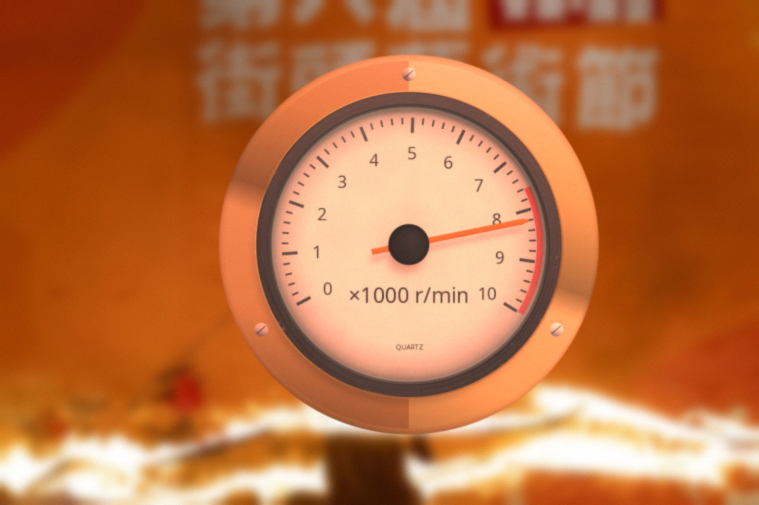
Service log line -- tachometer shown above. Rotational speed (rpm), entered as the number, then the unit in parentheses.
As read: 8200 (rpm)
